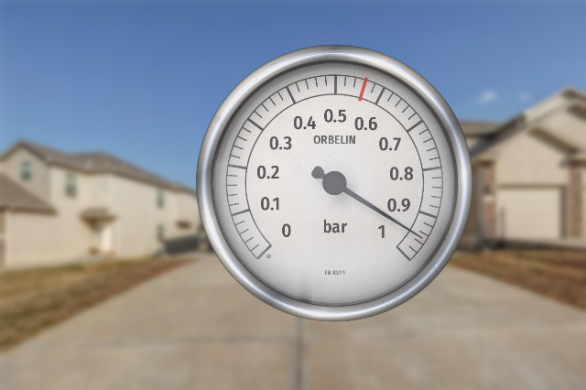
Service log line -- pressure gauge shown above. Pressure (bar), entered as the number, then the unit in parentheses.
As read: 0.95 (bar)
